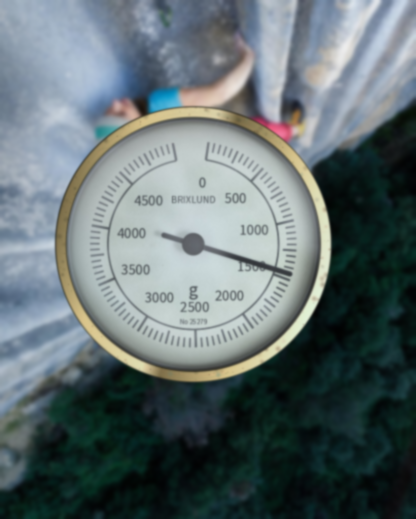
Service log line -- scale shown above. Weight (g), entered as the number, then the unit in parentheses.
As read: 1450 (g)
